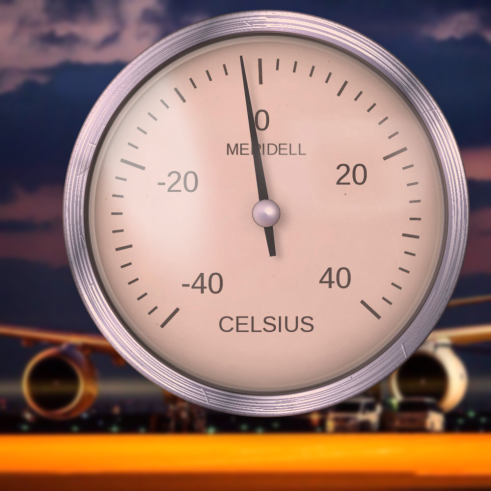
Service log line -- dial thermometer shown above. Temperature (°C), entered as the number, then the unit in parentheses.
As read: -2 (°C)
